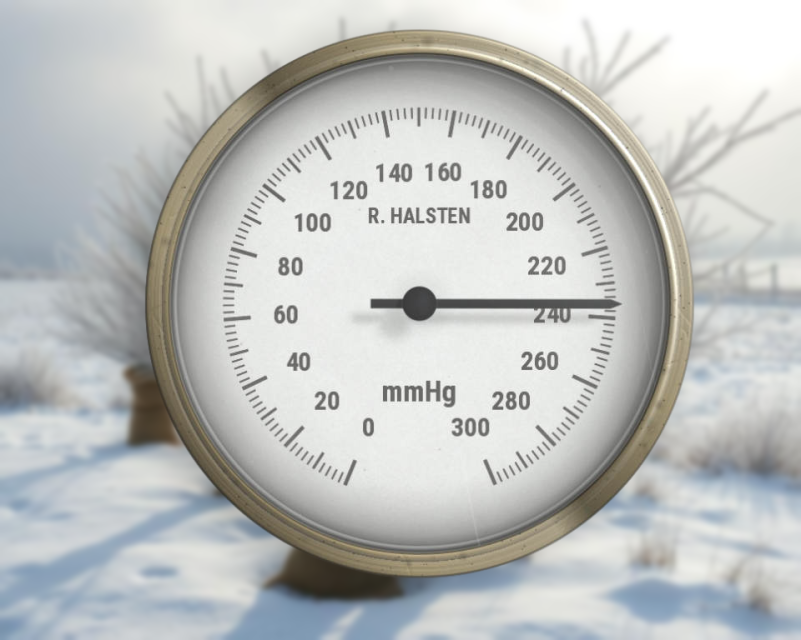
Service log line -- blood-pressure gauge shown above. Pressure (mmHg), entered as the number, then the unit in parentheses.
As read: 236 (mmHg)
